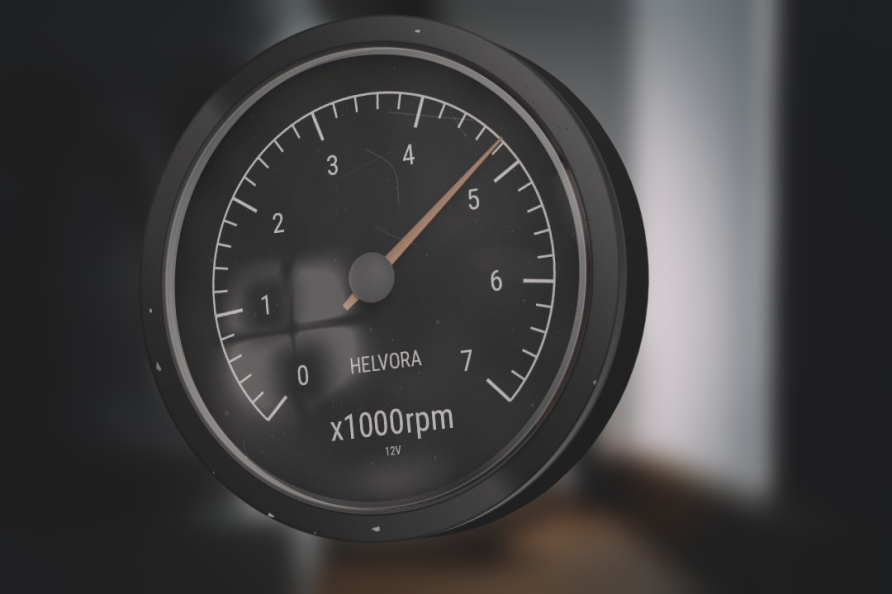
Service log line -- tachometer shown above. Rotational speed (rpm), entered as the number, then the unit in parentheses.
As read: 4800 (rpm)
